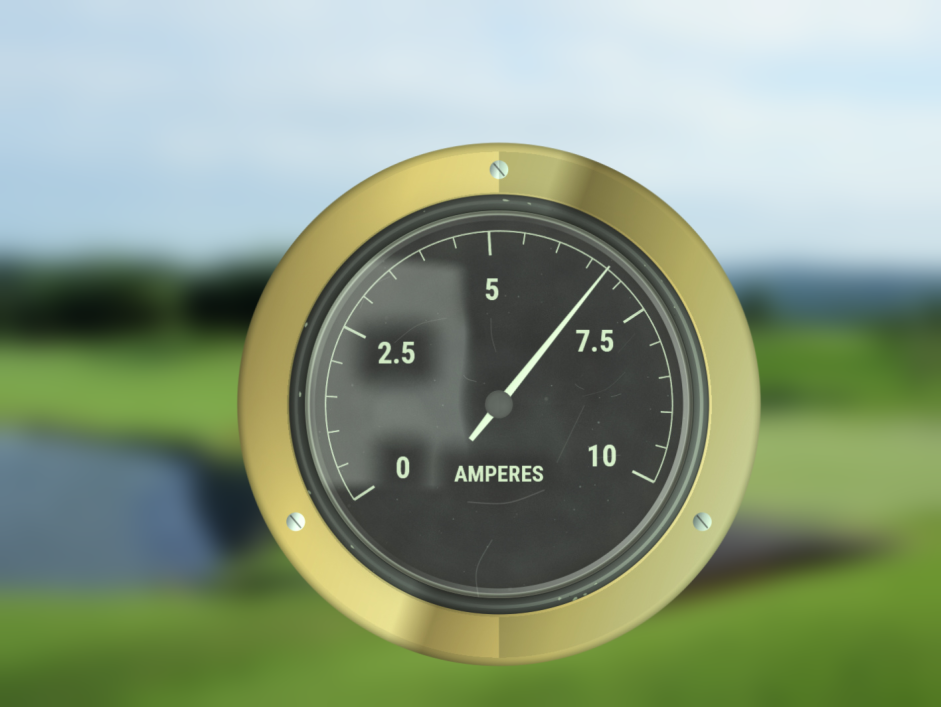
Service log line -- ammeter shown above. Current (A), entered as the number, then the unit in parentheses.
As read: 6.75 (A)
